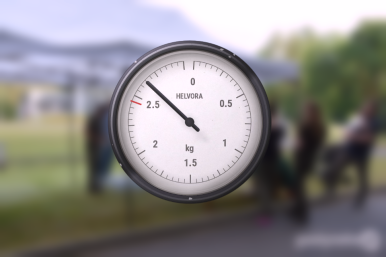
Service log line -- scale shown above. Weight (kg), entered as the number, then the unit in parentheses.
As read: 2.65 (kg)
